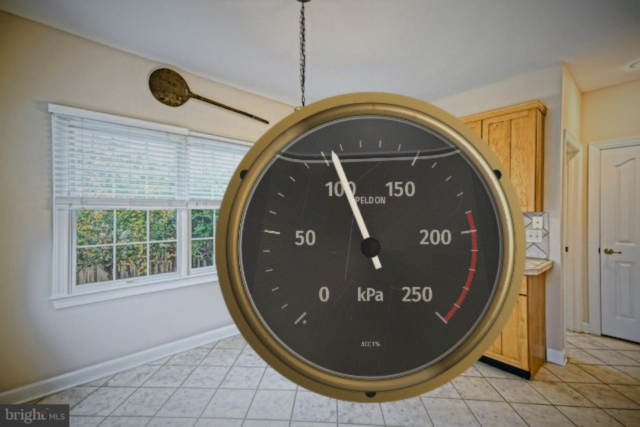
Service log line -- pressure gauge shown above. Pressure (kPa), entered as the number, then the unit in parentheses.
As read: 105 (kPa)
